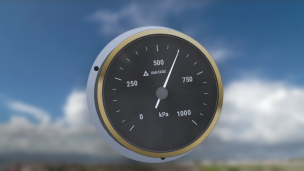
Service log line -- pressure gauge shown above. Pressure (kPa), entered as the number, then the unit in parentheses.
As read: 600 (kPa)
